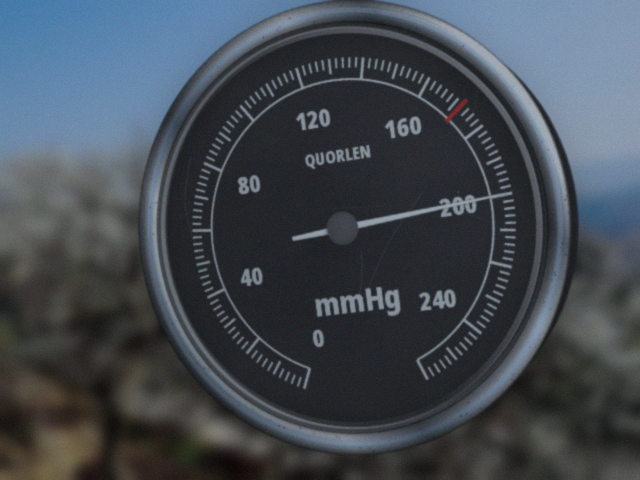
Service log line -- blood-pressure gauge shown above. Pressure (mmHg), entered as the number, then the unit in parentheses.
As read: 200 (mmHg)
